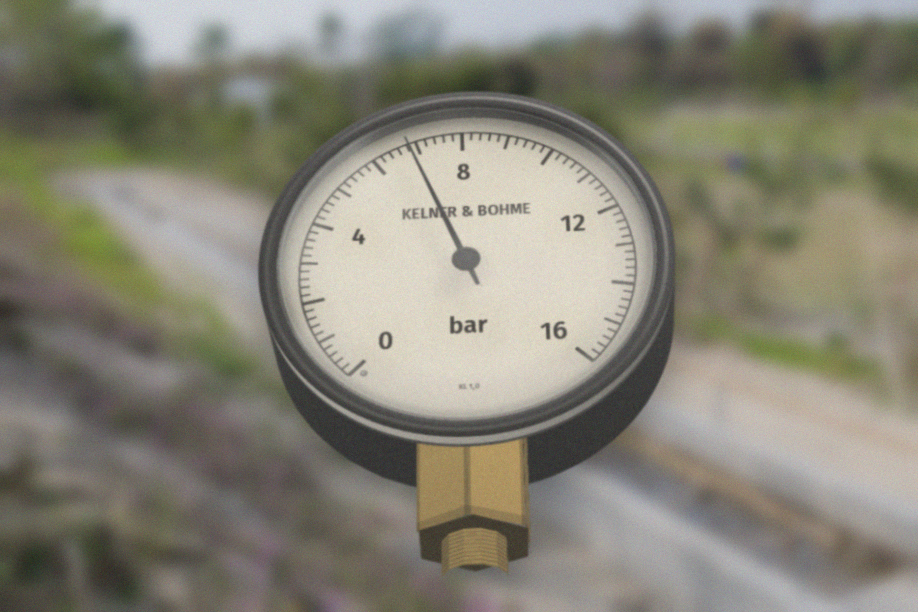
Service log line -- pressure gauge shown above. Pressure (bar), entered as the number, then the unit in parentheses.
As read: 6.8 (bar)
